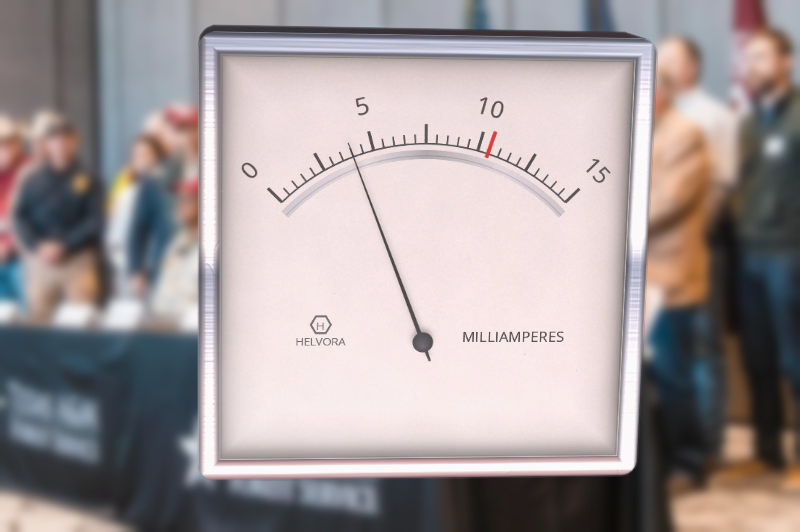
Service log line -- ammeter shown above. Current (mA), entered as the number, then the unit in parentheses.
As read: 4 (mA)
